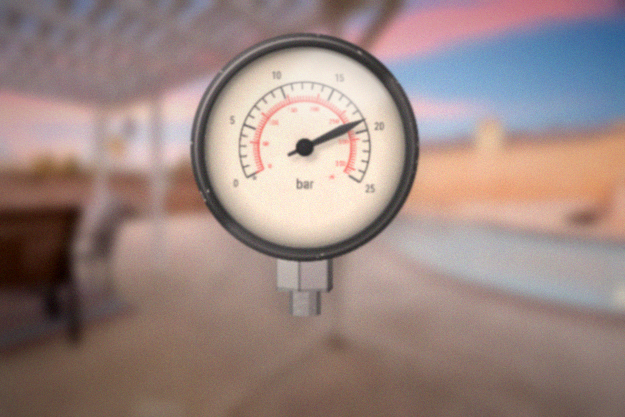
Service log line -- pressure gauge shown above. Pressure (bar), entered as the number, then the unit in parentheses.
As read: 19 (bar)
